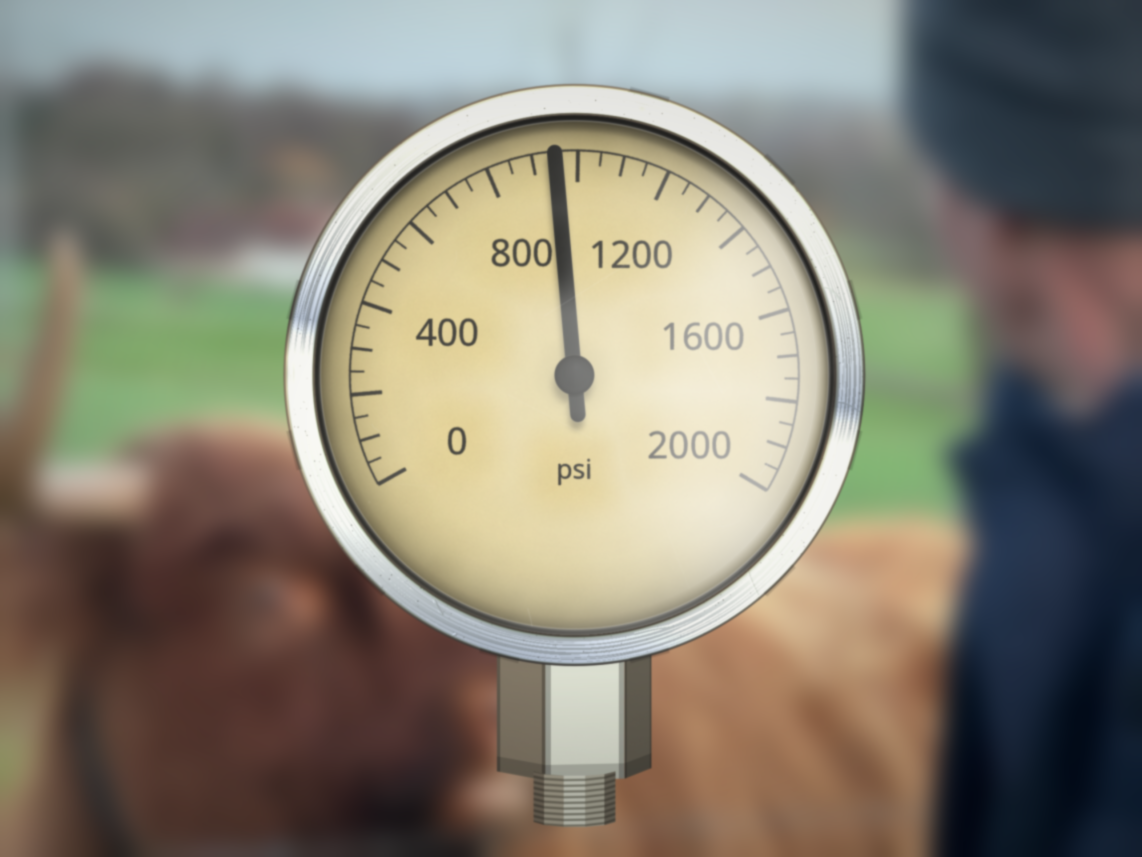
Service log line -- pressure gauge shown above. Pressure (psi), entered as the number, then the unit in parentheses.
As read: 950 (psi)
